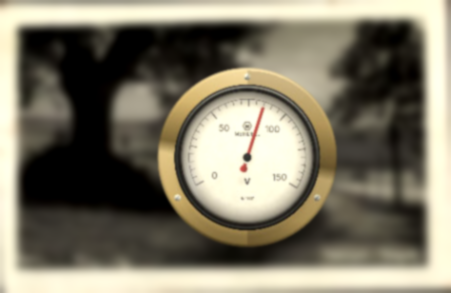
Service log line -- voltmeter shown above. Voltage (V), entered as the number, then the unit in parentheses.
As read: 85 (V)
